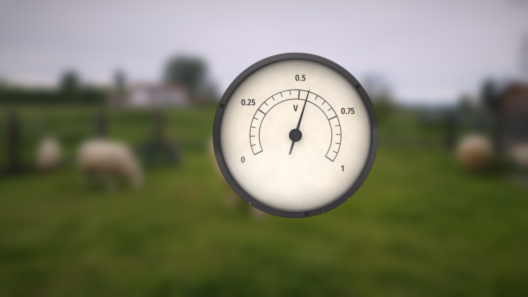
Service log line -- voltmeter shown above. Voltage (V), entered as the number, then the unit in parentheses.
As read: 0.55 (V)
